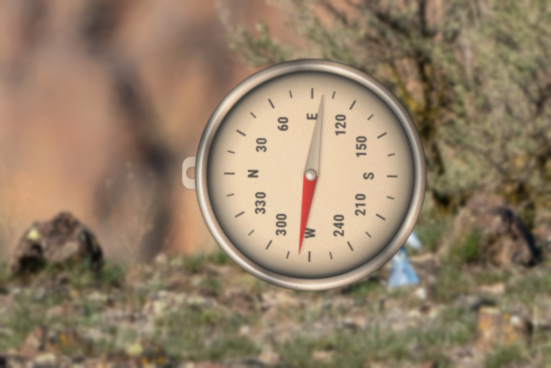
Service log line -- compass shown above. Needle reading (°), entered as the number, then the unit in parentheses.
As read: 277.5 (°)
